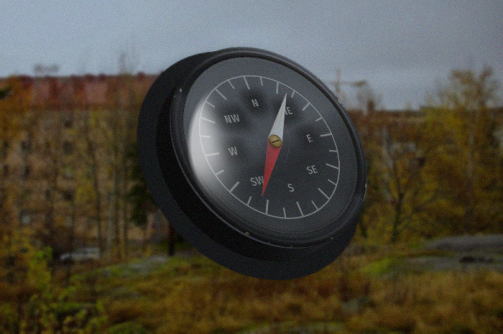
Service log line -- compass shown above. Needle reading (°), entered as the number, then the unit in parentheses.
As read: 217.5 (°)
